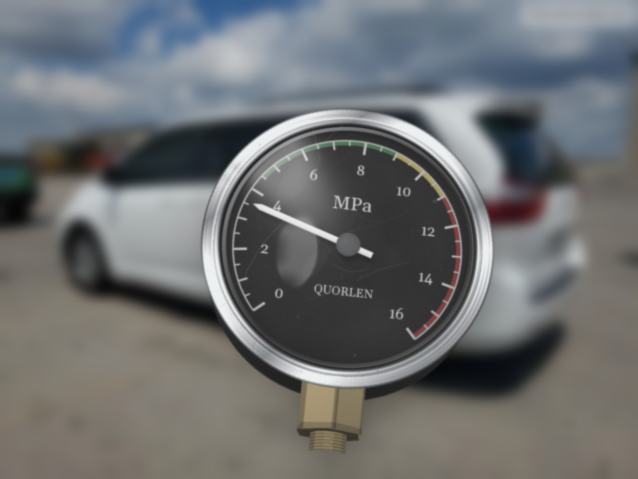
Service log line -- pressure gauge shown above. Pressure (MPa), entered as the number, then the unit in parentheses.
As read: 3.5 (MPa)
